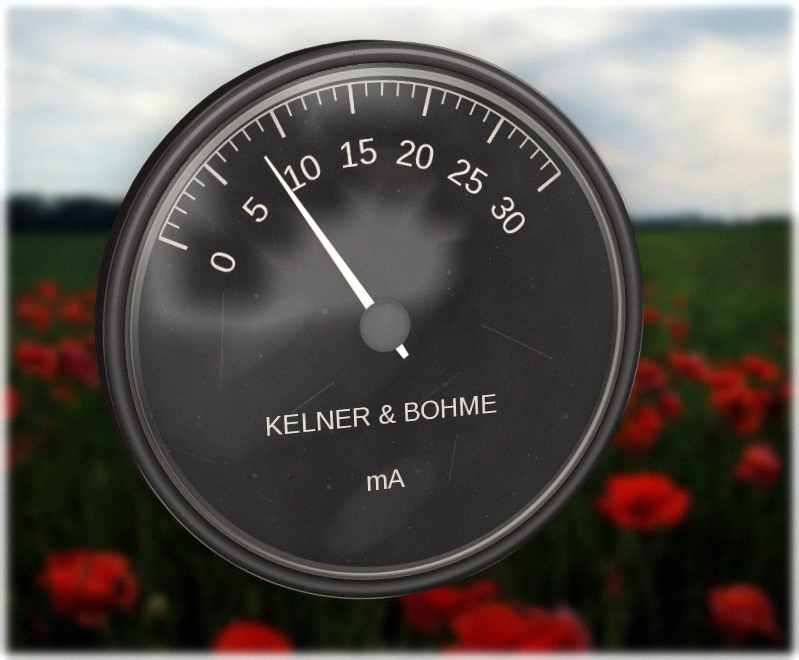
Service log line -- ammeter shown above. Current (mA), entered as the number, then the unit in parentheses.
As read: 8 (mA)
